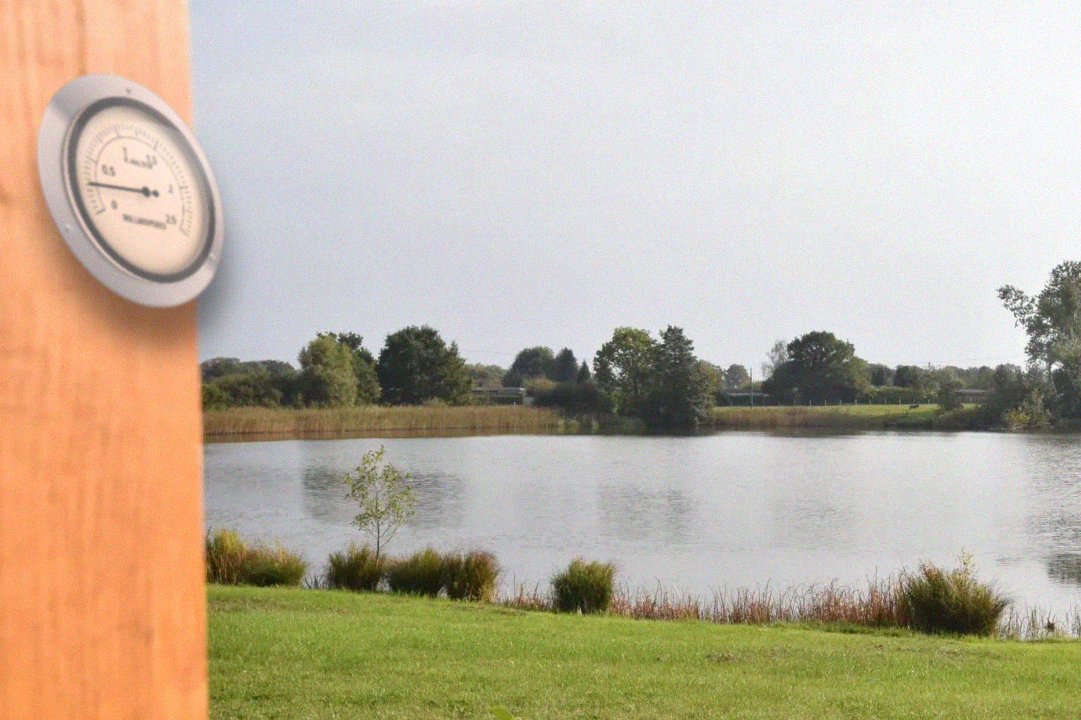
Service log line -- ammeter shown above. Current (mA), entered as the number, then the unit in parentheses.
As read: 0.25 (mA)
